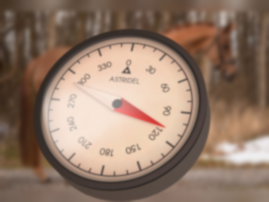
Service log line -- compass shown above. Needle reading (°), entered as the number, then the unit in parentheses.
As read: 110 (°)
